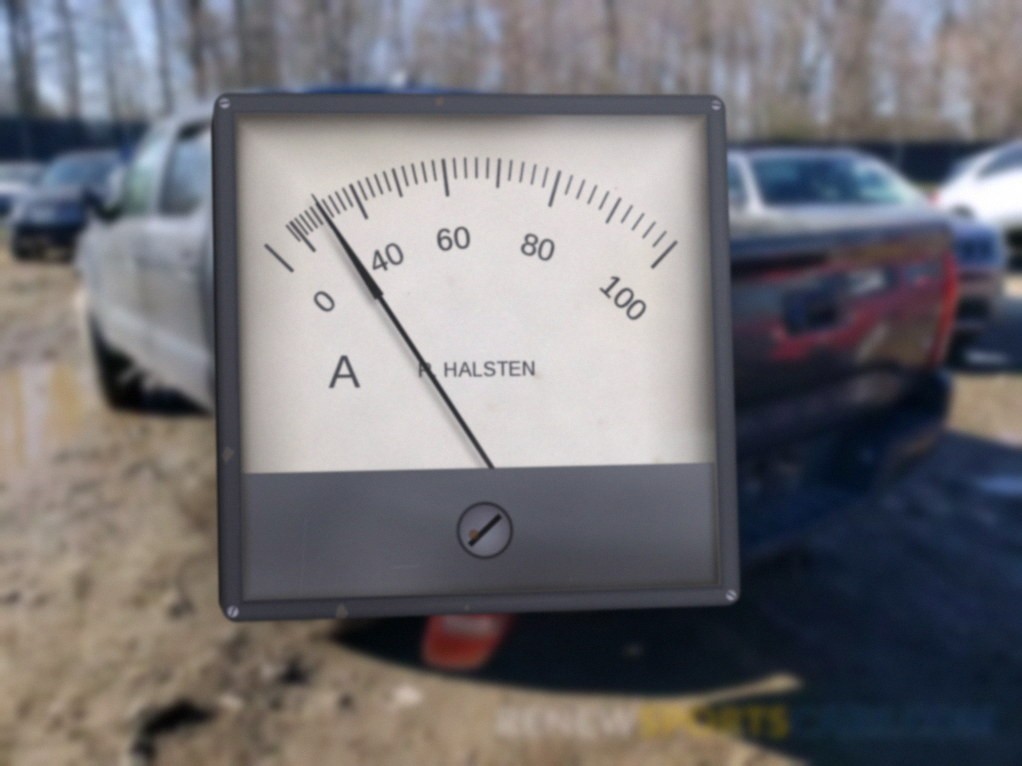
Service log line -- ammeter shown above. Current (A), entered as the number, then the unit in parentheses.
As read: 30 (A)
